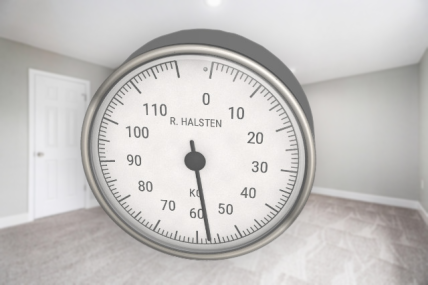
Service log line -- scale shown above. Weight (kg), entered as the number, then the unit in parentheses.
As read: 57 (kg)
